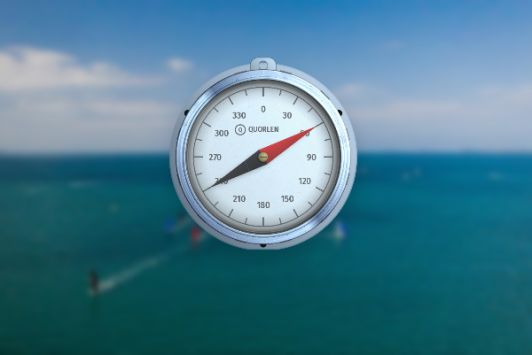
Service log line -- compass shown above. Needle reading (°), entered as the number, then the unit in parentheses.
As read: 60 (°)
